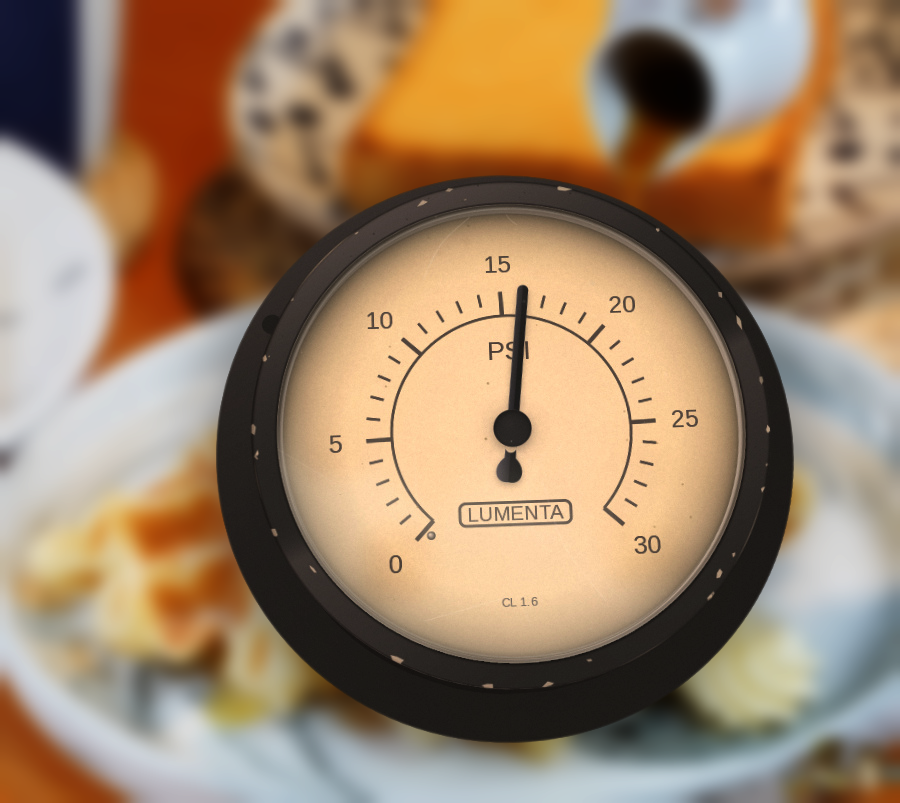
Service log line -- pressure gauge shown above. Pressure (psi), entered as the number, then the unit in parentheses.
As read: 16 (psi)
